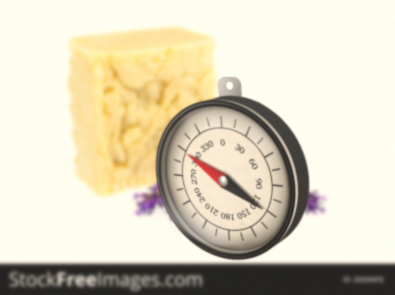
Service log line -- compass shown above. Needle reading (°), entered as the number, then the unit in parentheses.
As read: 300 (°)
